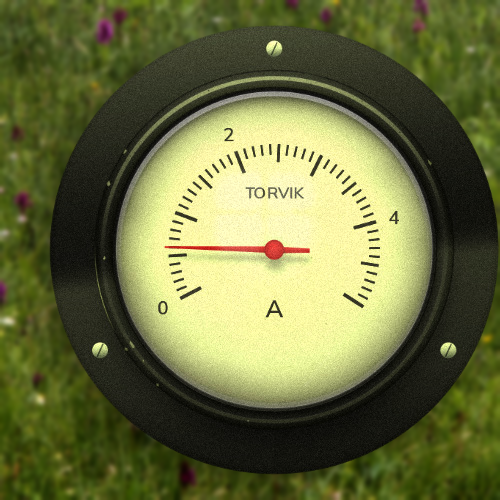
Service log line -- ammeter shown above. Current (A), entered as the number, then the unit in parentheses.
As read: 0.6 (A)
